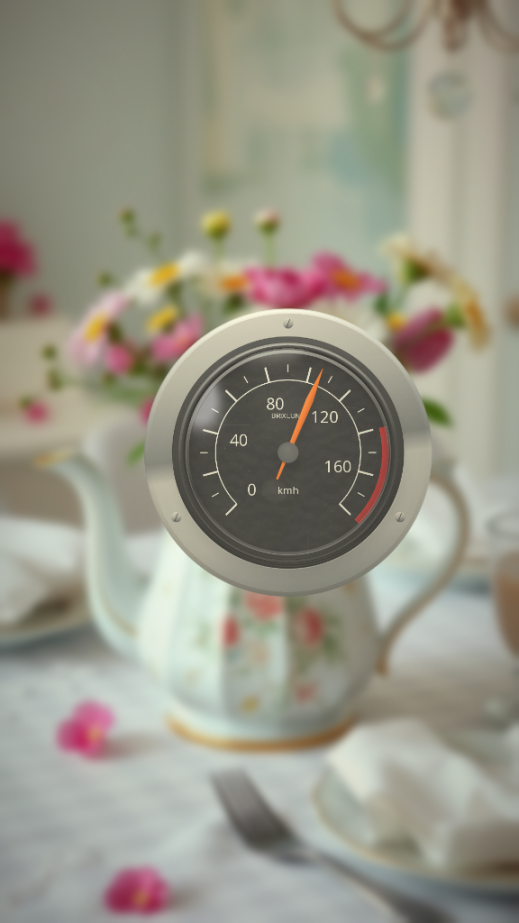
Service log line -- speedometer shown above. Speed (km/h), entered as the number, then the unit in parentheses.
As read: 105 (km/h)
